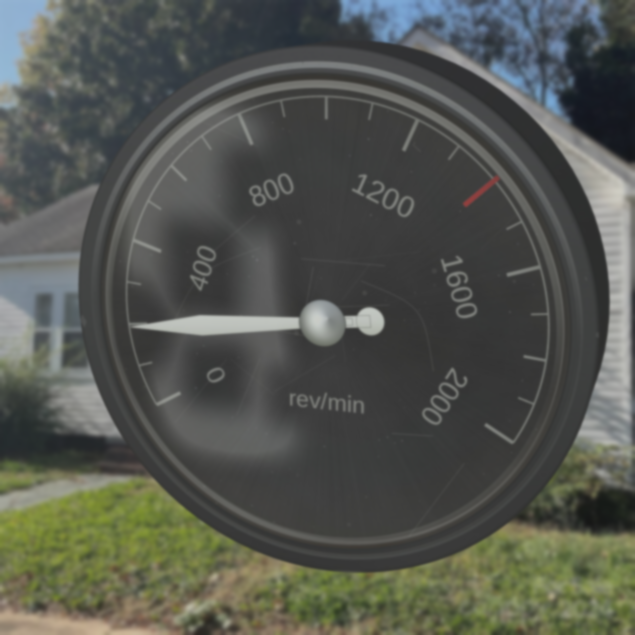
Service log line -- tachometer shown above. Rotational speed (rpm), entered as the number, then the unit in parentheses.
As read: 200 (rpm)
